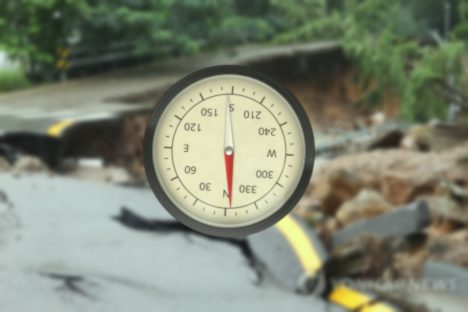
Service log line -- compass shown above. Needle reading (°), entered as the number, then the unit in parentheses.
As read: 355 (°)
